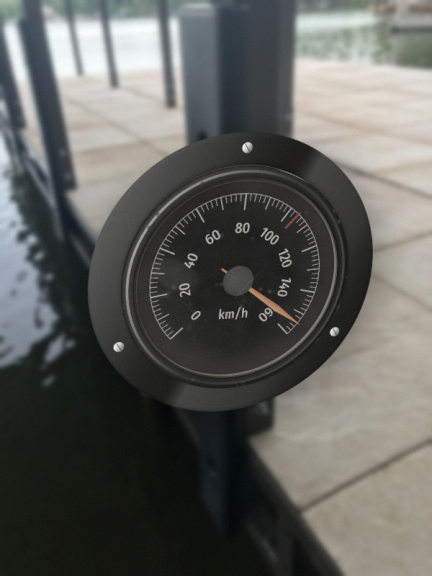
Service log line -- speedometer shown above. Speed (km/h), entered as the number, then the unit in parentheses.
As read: 154 (km/h)
